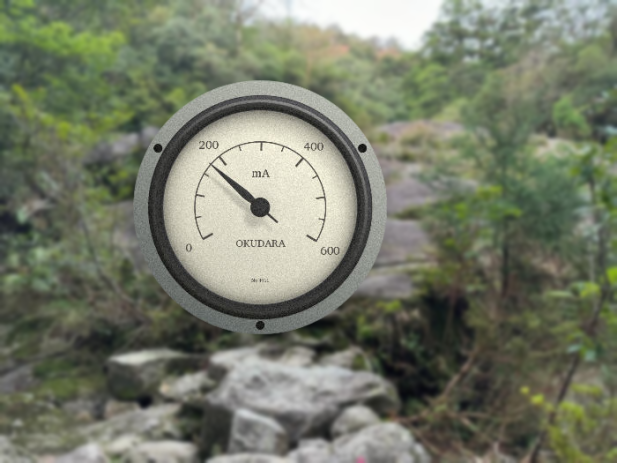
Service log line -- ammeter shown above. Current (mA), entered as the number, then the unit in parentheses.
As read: 175 (mA)
